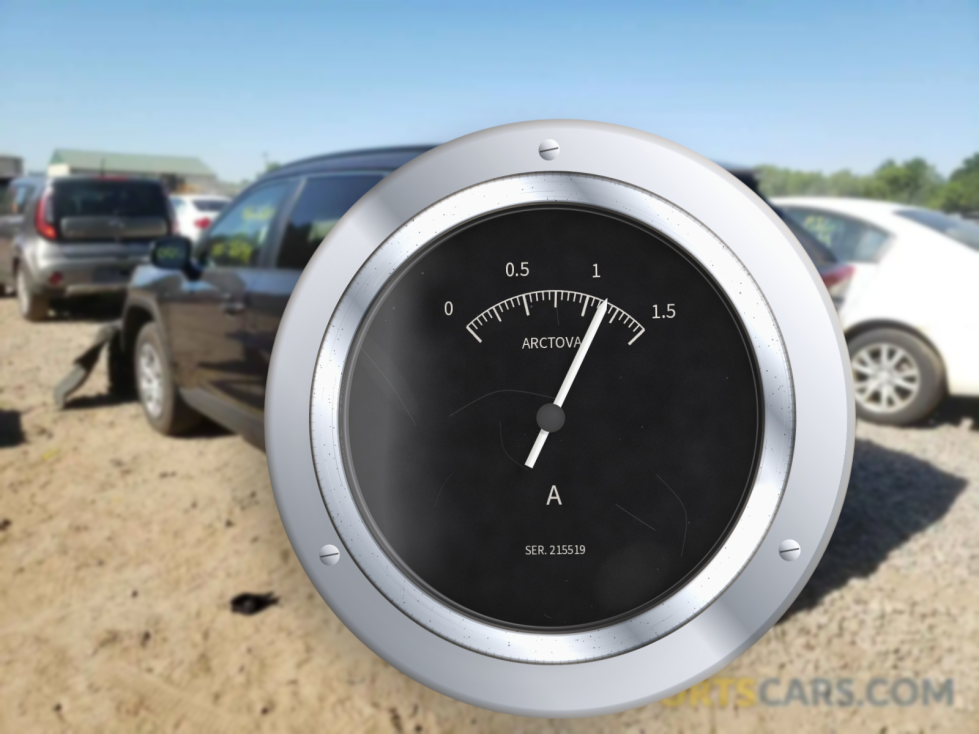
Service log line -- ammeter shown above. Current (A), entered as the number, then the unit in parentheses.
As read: 1.15 (A)
